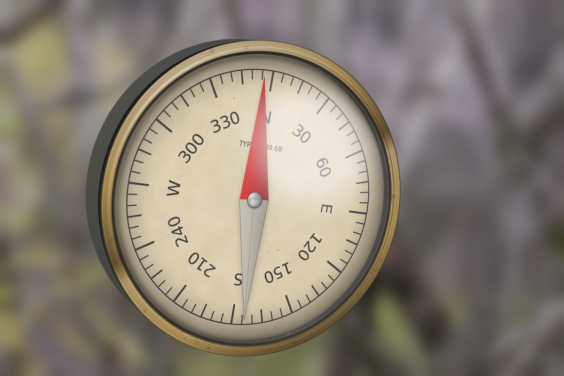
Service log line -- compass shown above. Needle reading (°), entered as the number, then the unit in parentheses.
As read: 355 (°)
